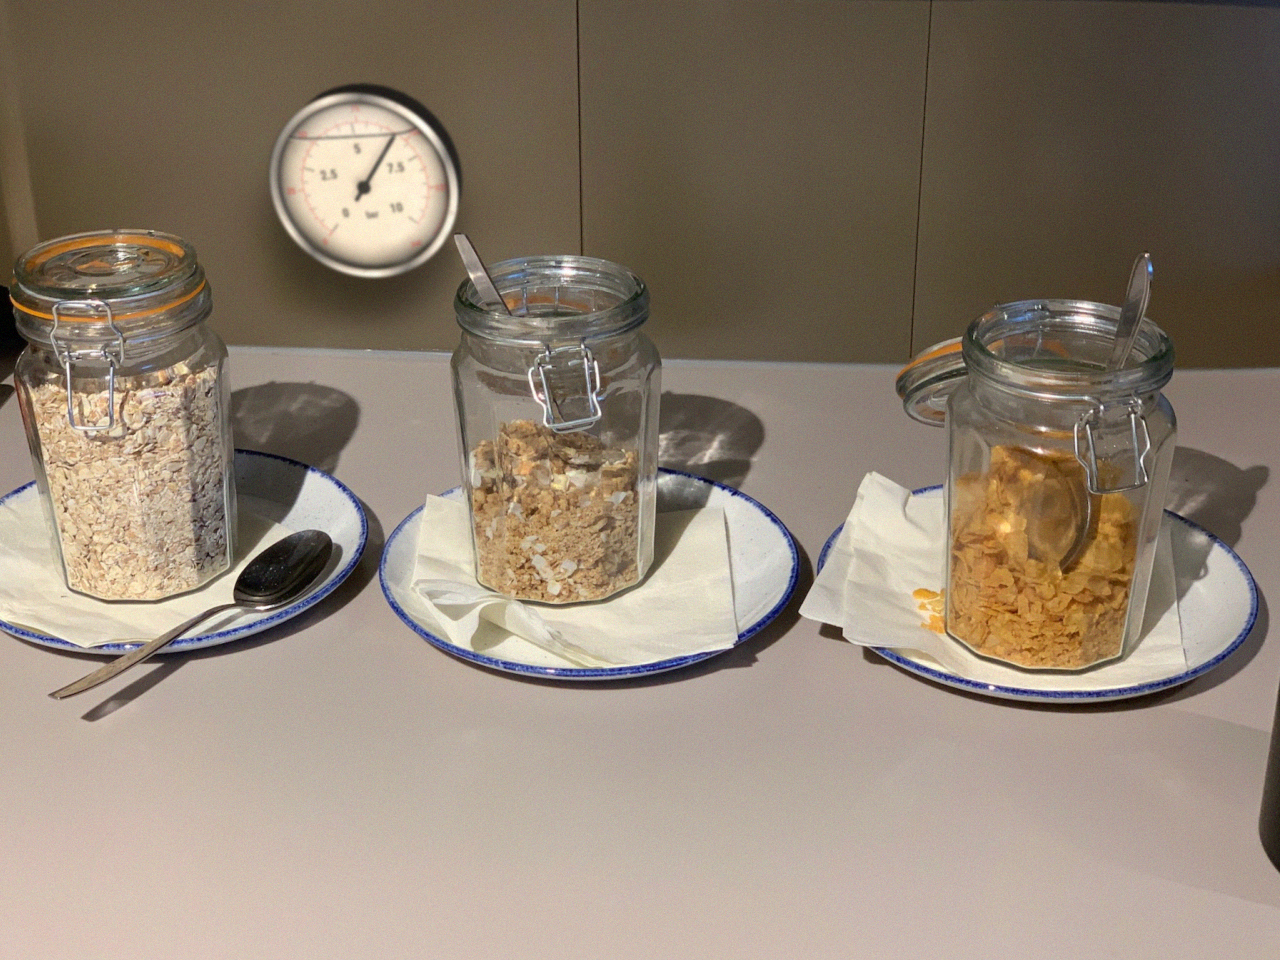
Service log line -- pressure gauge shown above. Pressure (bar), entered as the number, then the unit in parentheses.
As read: 6.5 (bar)
